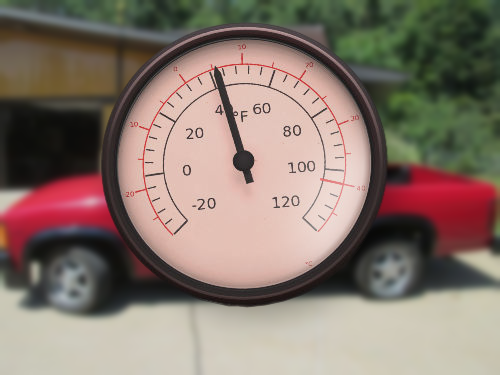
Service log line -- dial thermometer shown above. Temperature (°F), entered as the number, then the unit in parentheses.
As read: 42 (°F)
